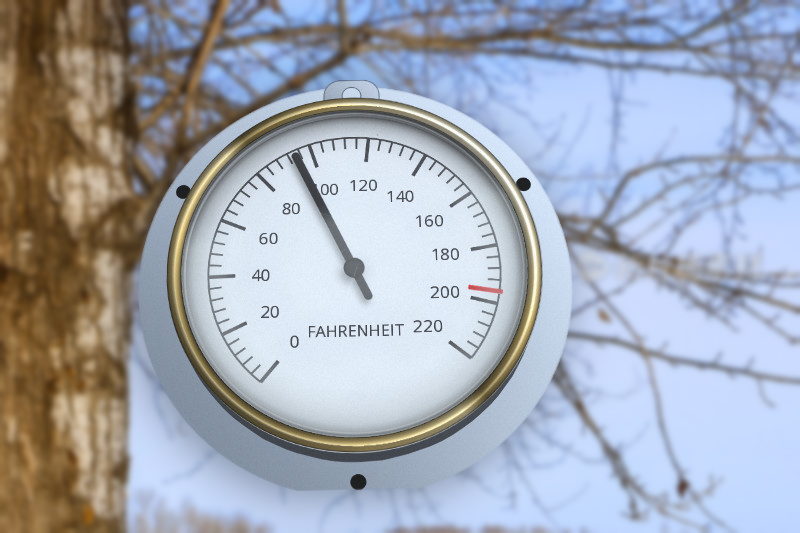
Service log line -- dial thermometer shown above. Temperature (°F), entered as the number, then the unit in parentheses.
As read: 94 (°F)
